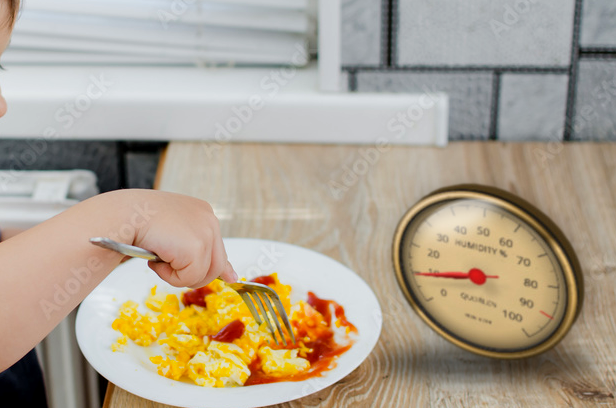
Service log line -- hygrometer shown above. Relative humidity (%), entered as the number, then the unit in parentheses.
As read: 10 (%)
